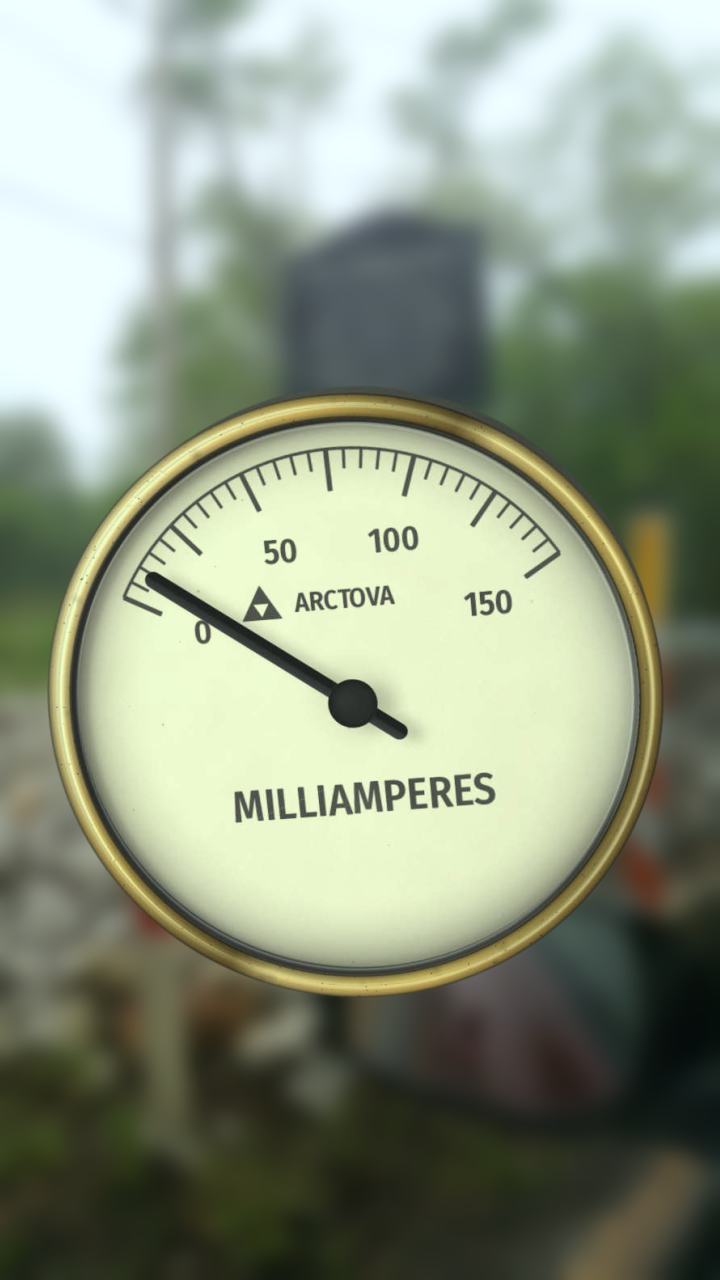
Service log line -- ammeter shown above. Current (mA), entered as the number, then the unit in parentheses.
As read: 10 (mA)
